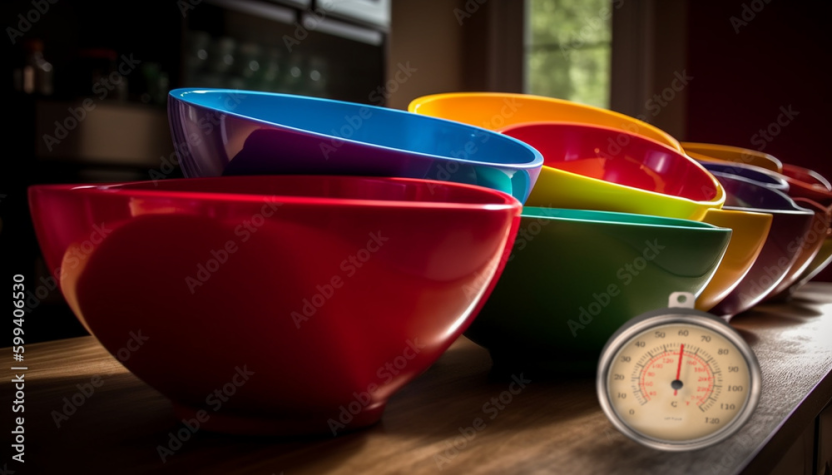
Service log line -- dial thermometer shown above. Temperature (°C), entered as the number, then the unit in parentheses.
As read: 60 (°C)
